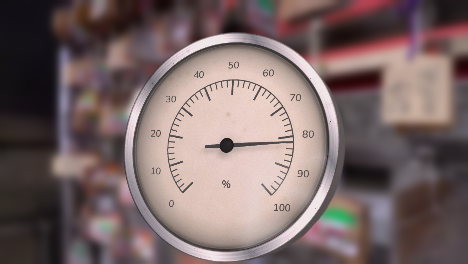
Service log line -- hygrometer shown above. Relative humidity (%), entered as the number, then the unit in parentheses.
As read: 82 (%)
